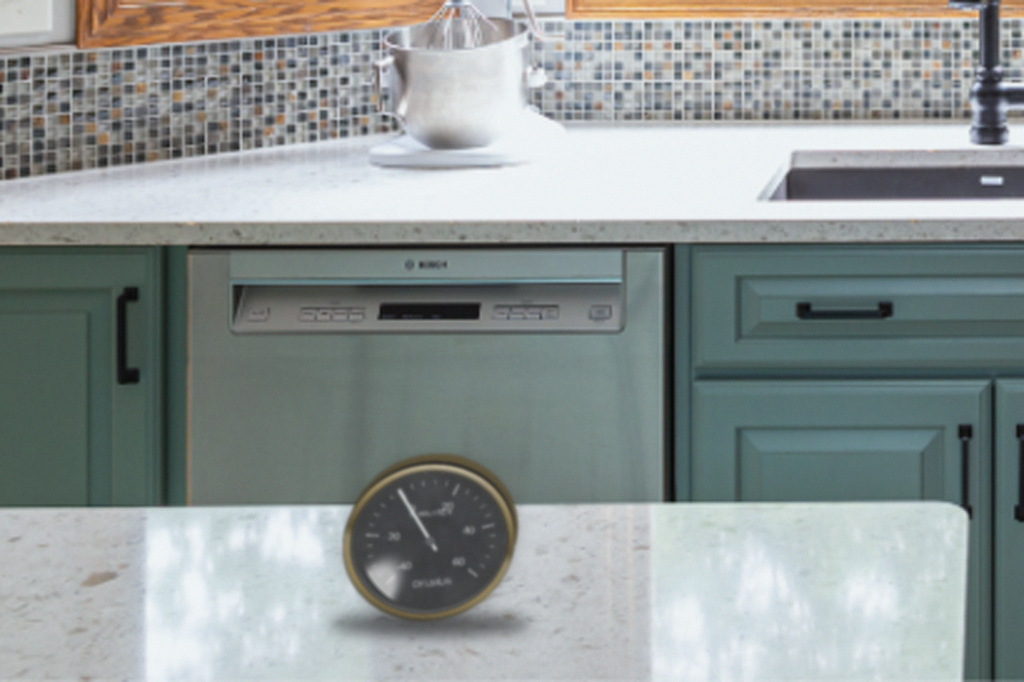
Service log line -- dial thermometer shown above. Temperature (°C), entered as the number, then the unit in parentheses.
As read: 0 (°C)
